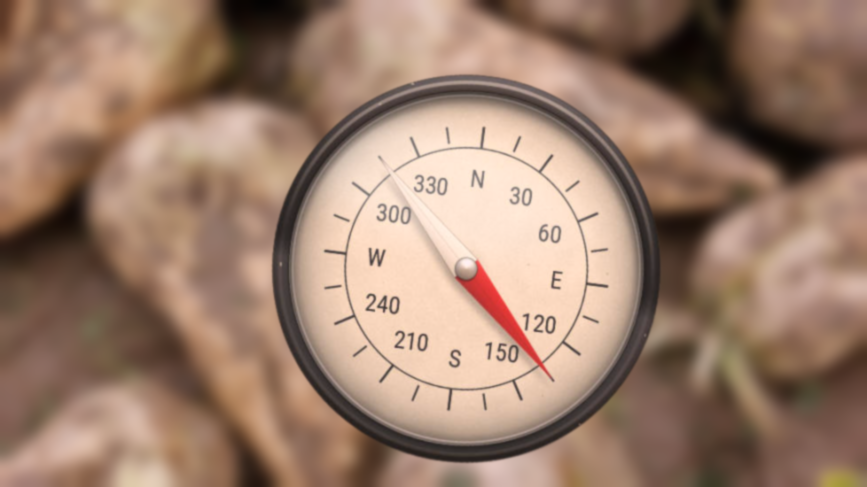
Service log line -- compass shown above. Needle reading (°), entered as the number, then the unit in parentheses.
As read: 135 (°)
